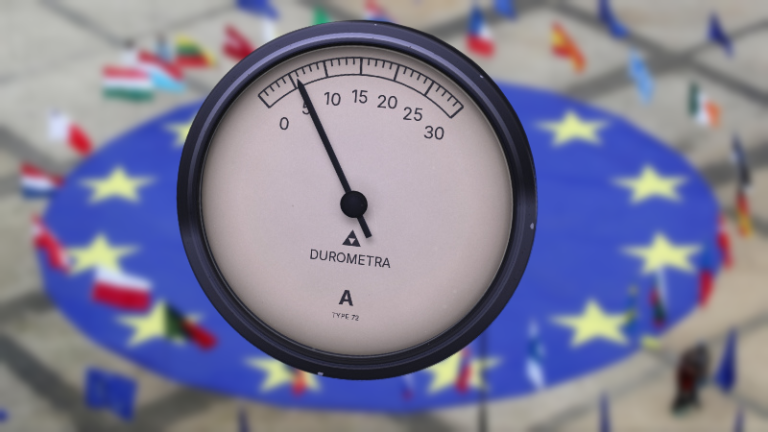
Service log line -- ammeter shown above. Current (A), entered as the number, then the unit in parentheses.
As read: 6 (A)
